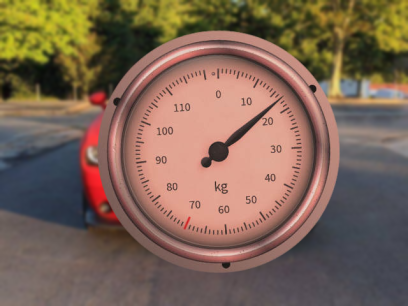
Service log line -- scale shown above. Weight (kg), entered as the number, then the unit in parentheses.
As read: 17 (kg)
